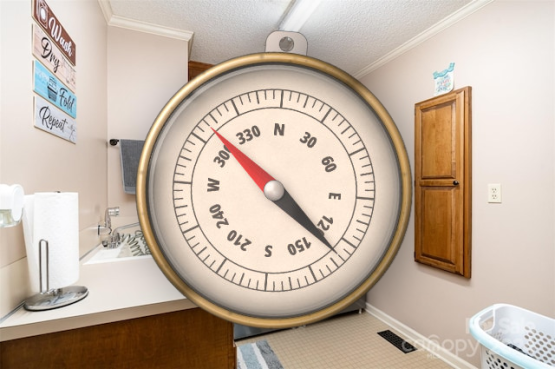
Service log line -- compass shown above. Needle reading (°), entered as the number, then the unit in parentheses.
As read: 310 (°)
